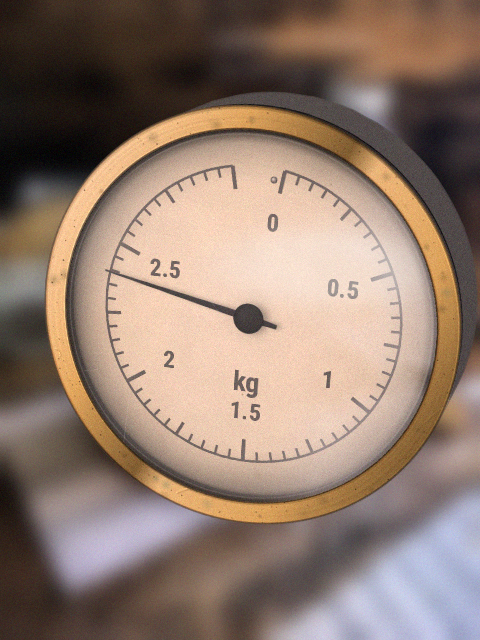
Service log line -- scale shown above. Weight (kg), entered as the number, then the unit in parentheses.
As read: 2.4 (kg)
